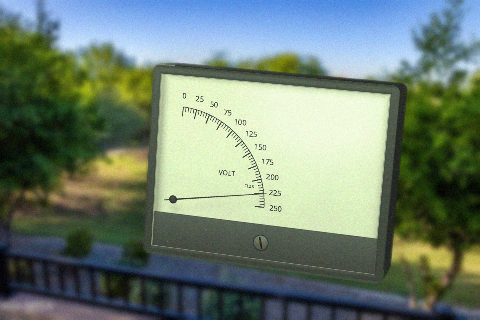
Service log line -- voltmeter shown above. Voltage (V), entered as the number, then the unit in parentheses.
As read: 225 (V)
